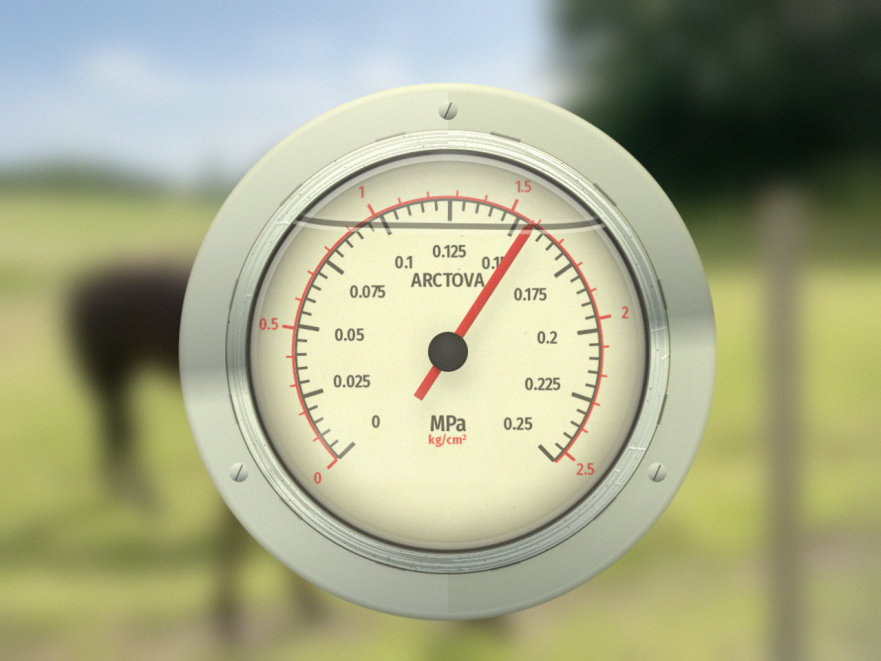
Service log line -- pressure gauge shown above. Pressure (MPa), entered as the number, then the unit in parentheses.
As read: 0.155 (MPa)
